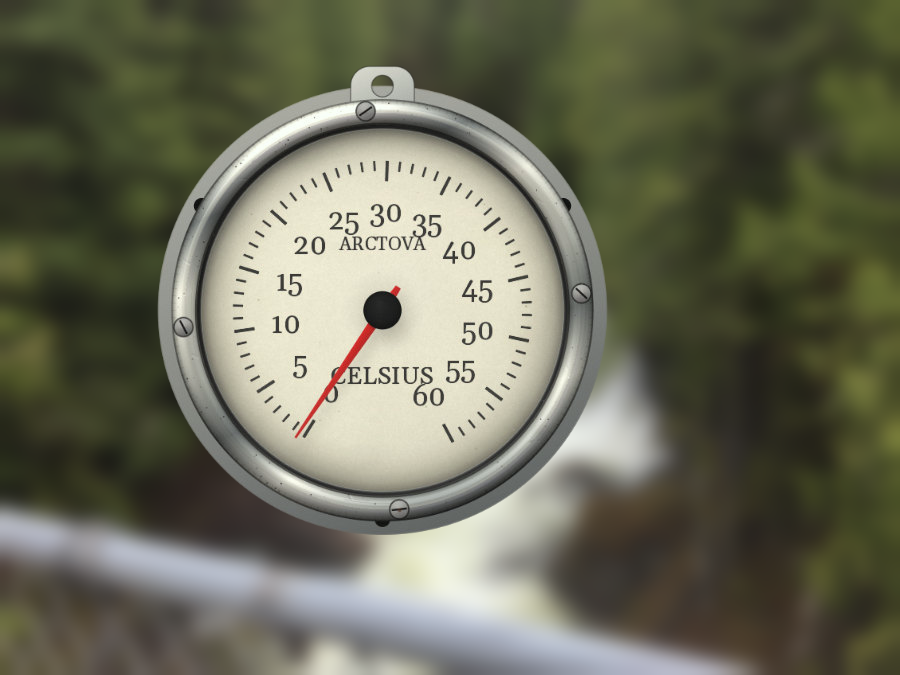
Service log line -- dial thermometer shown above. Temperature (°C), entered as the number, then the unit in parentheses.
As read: 0.5 (°C)
